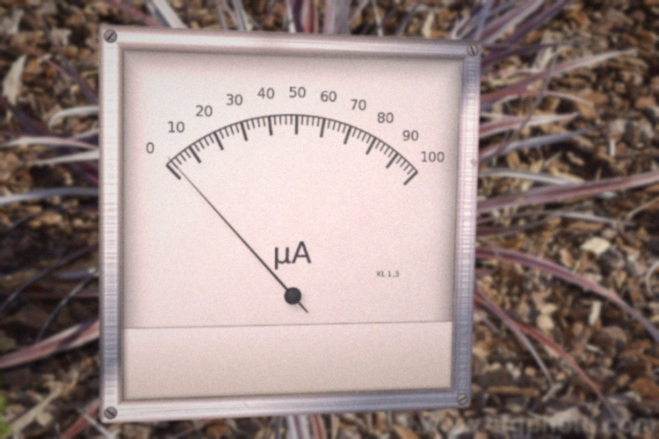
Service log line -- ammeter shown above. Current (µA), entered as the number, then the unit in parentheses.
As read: 2 (µA)
